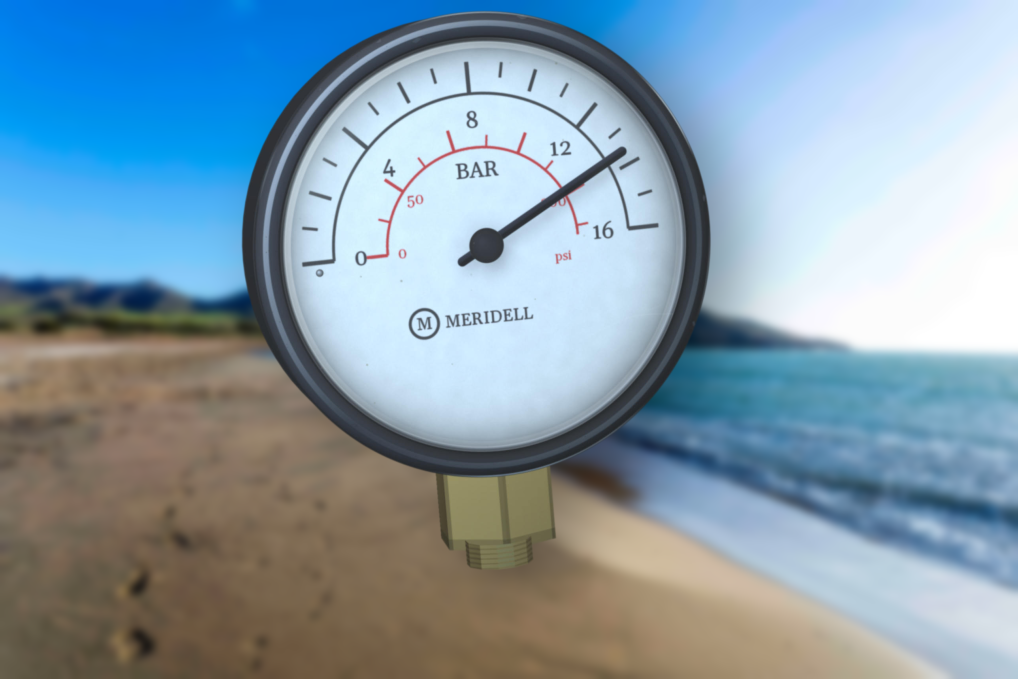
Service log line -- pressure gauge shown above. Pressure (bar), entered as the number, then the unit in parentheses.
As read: 13.5 (bar)
